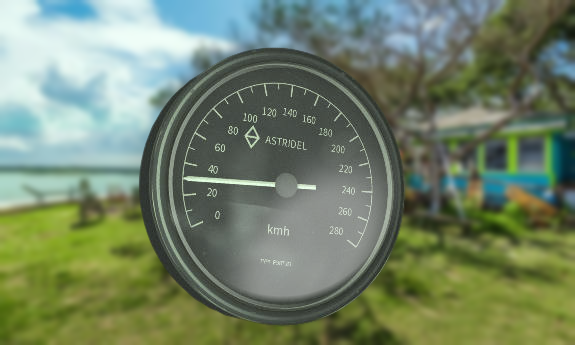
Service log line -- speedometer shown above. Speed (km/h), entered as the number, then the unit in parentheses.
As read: 30 (km/h)
